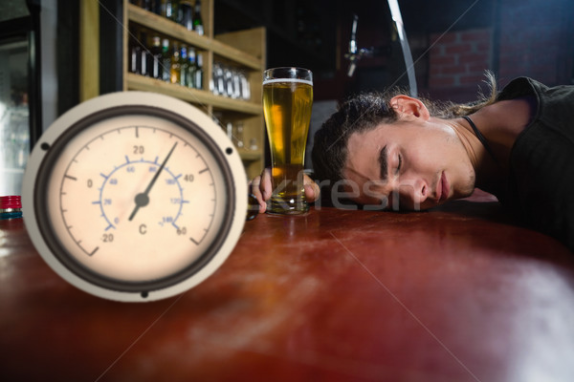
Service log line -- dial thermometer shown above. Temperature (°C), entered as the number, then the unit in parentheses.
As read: 30 (°C)
